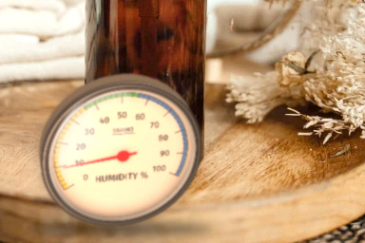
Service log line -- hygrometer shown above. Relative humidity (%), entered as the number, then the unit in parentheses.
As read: 10 (%)
